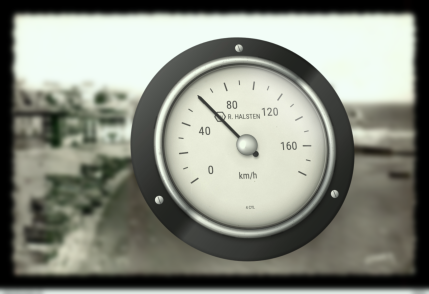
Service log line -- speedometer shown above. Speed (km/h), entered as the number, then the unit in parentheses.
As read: 60 (km/h)
